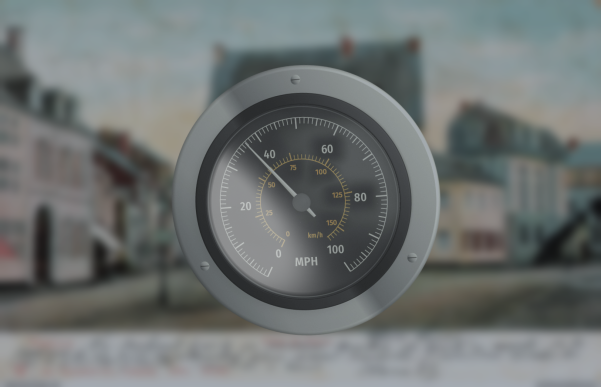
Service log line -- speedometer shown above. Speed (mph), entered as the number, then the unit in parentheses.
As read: 37 (mph)
